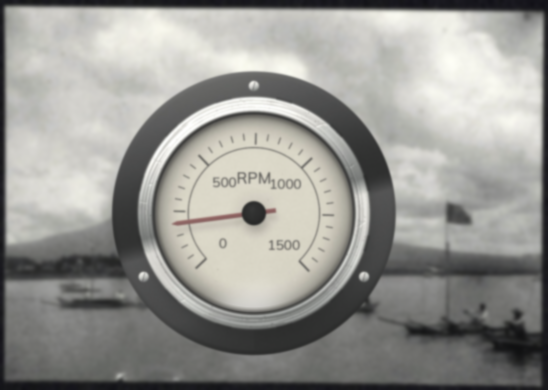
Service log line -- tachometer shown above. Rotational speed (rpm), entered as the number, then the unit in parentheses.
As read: 200 (rpm)
